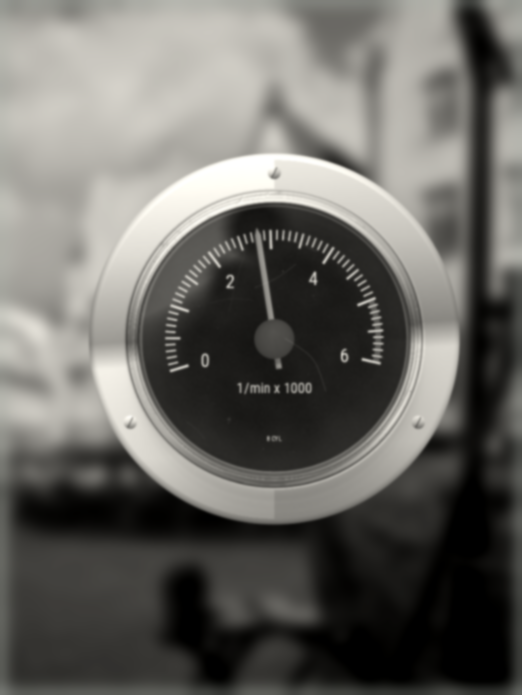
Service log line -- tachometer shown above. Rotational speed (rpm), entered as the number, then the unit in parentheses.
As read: 2800 (rpm)
